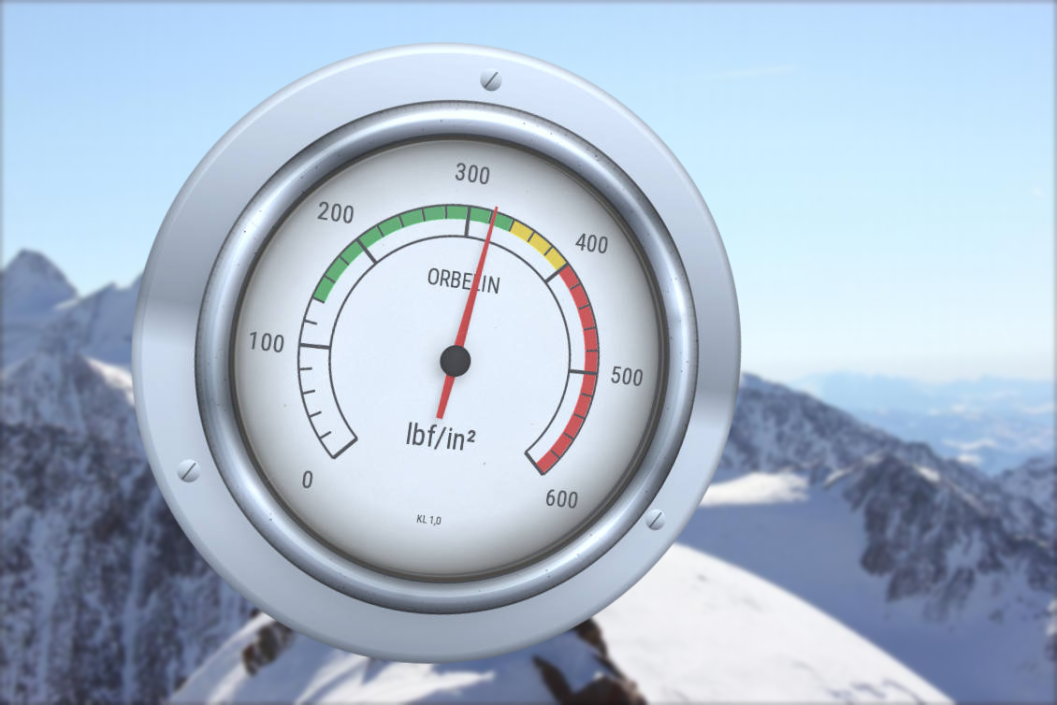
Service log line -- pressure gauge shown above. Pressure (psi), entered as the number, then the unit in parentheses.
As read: 320 (psi)
